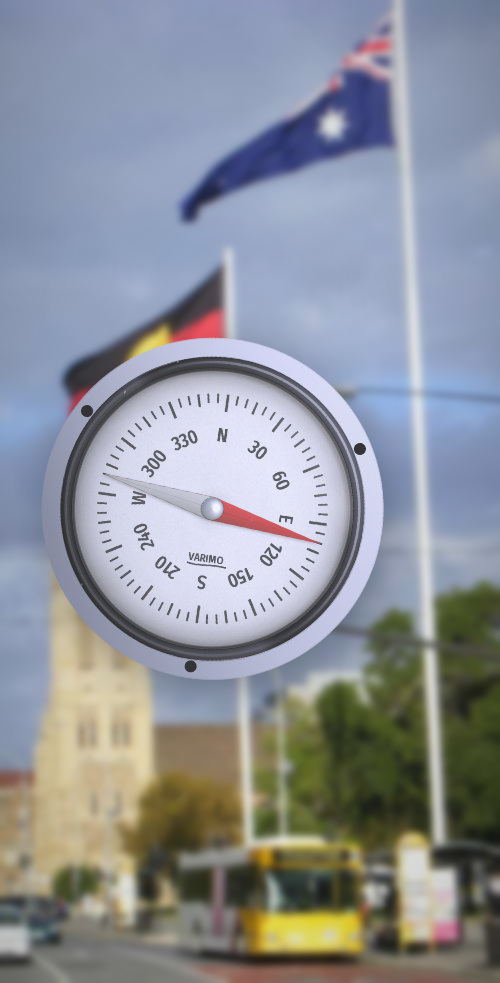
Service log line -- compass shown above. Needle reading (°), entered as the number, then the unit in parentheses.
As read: 100 (°)
